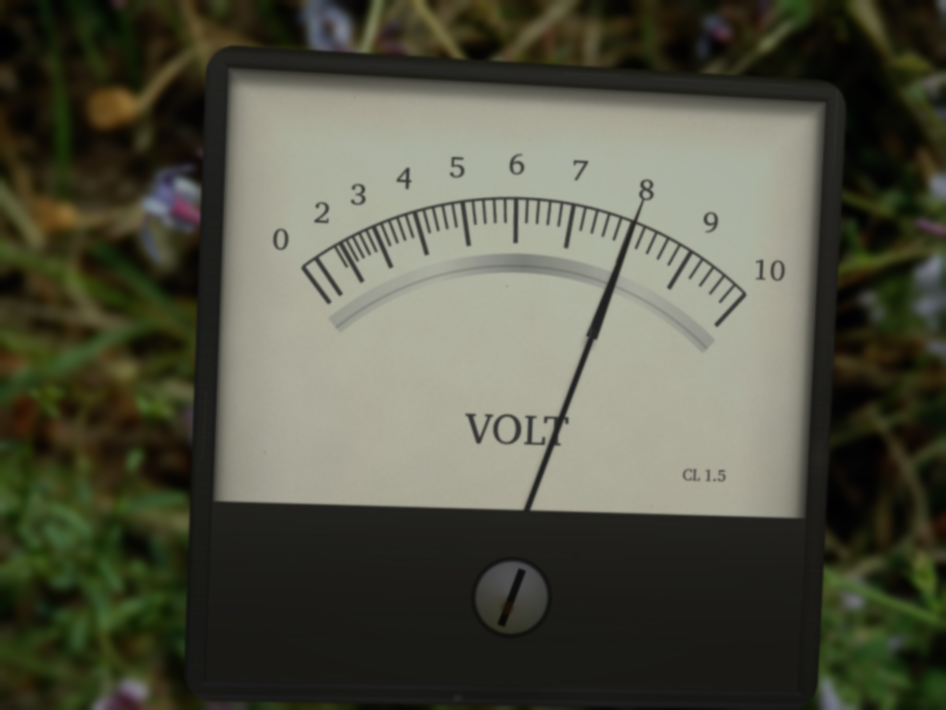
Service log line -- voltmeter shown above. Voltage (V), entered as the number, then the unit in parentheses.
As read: 8 (V)
